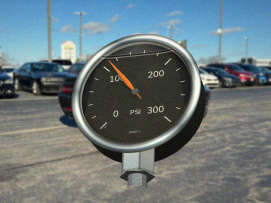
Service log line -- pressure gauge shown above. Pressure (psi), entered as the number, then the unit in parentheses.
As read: 110 (psi)
